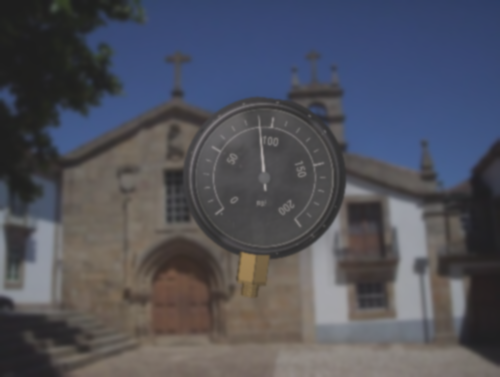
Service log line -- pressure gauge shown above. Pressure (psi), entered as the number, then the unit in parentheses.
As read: 90 (psi)
